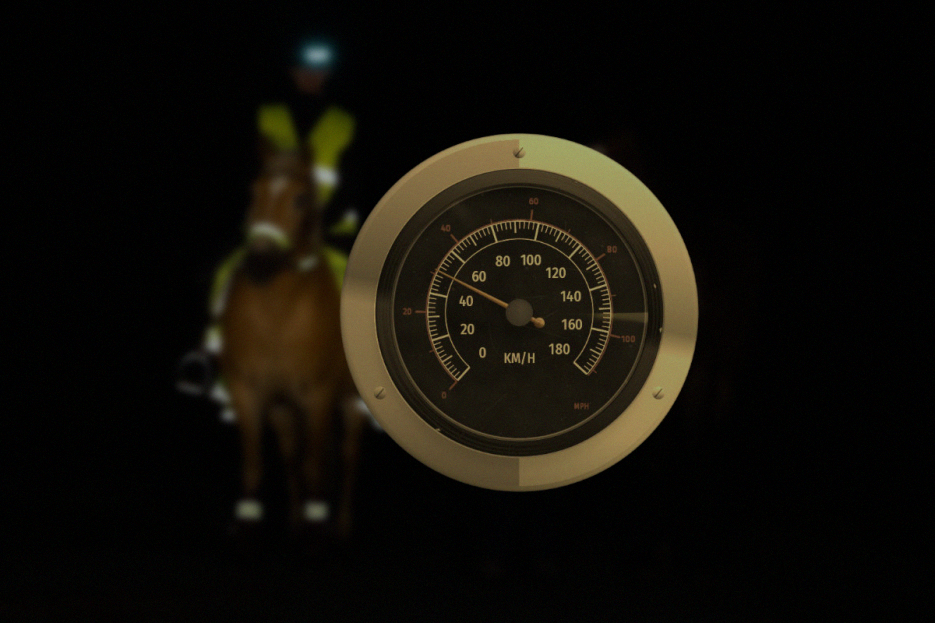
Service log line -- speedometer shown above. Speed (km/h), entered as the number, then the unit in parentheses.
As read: 50 (km/h)
